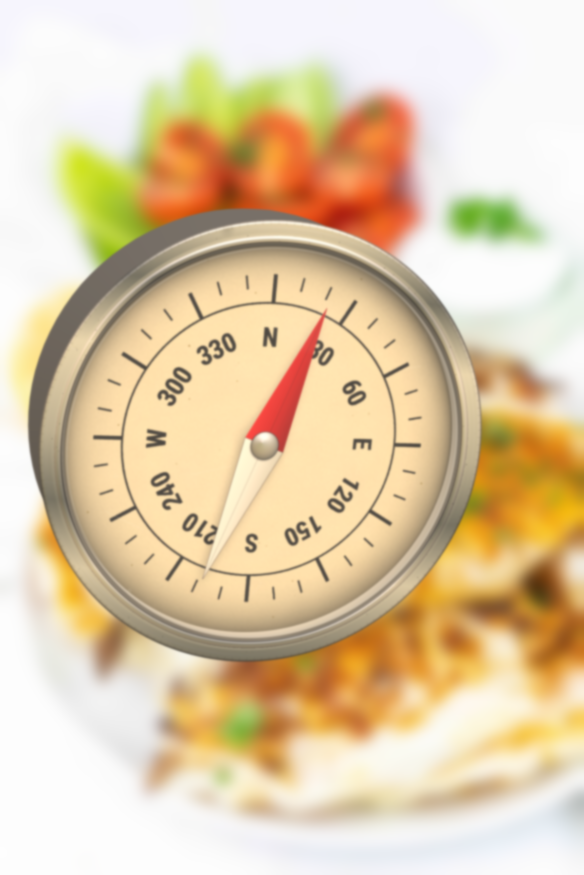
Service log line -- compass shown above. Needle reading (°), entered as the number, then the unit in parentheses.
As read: 20 (°)
